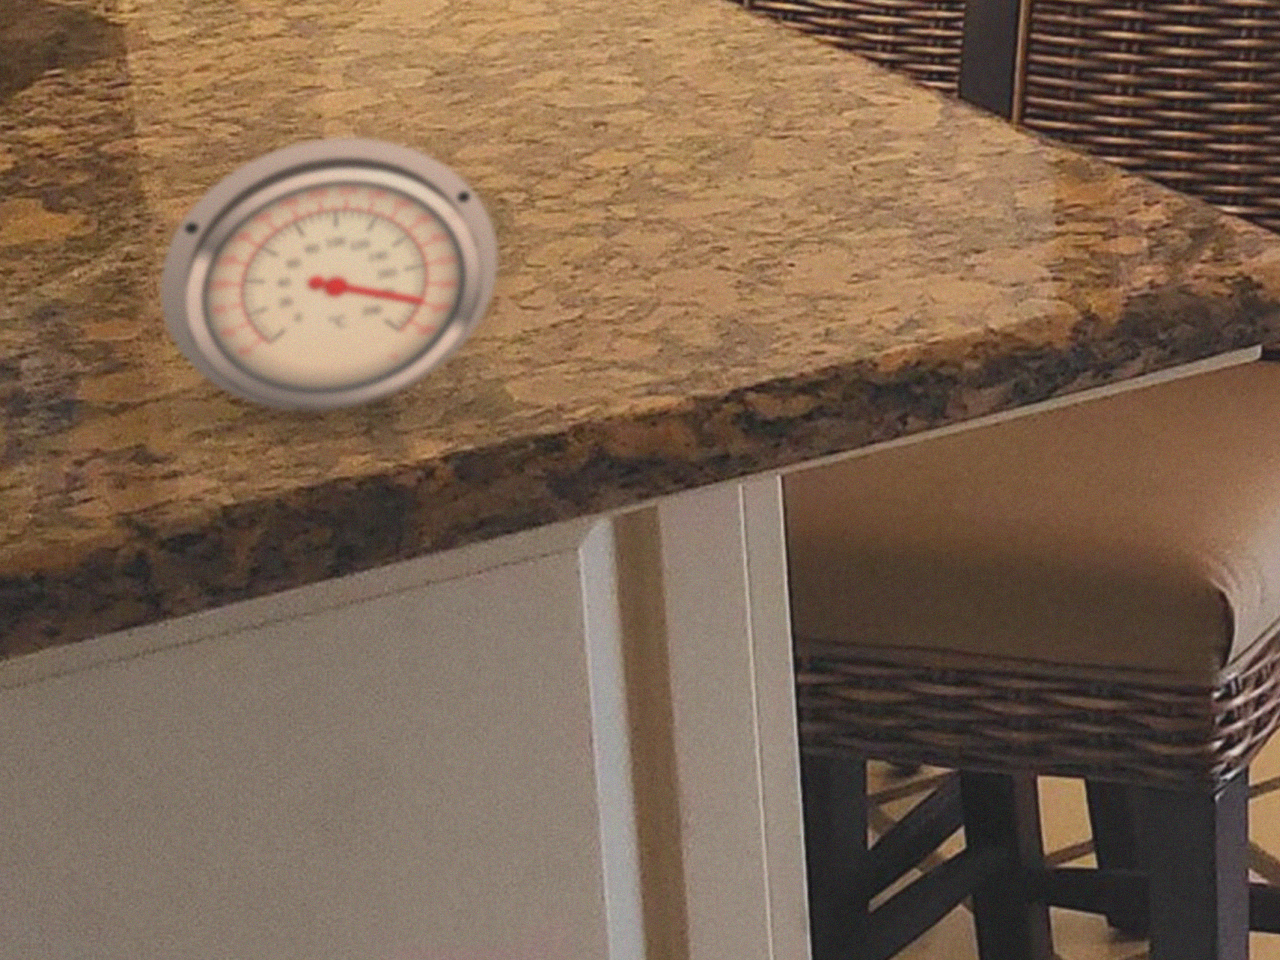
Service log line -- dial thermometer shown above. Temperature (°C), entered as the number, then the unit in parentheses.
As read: 180 (°C)
